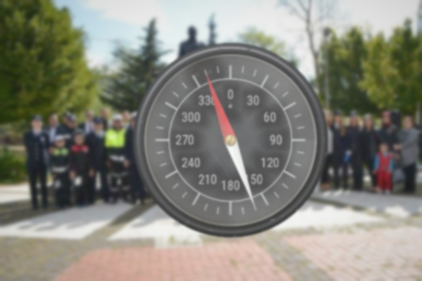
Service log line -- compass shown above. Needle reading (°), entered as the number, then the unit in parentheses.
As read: 340 (°)
